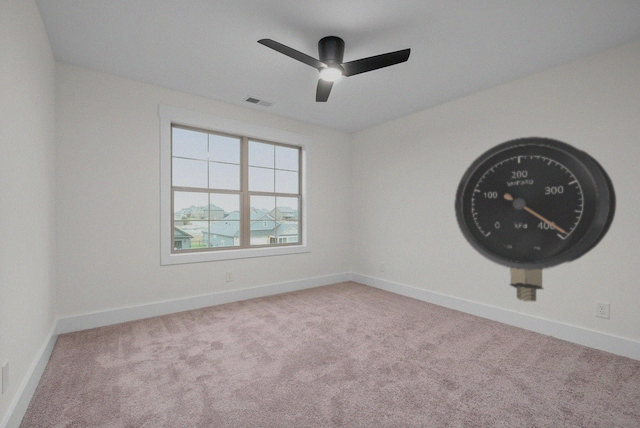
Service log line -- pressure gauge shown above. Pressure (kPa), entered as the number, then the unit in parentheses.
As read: 390 (kPa)
